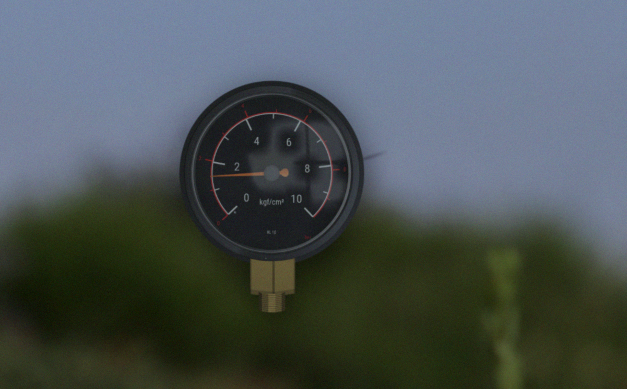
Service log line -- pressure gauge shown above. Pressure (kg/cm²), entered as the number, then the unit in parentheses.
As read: 1.5 (kg/cm²)
